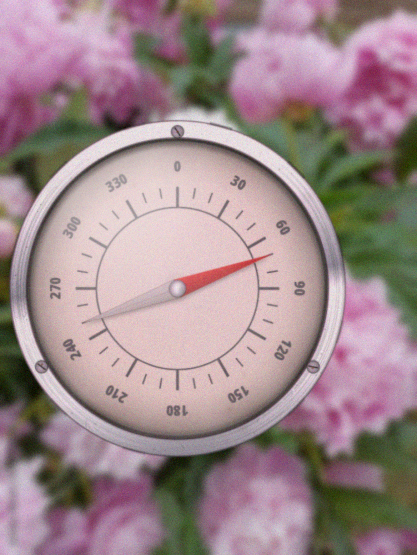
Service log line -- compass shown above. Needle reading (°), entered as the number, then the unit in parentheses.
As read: 70 (°)
